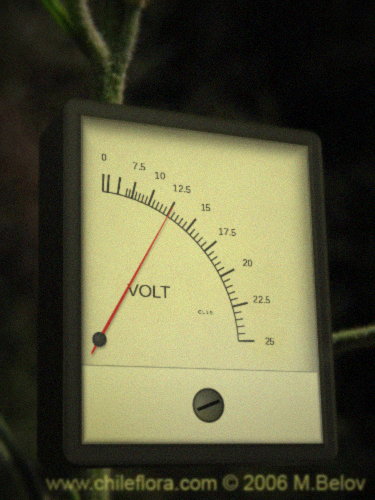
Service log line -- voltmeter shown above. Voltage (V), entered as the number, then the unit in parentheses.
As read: 12.5 (V)
